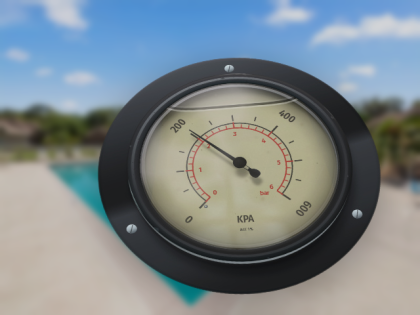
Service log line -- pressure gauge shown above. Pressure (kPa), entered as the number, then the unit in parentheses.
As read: 200 (kPa)
